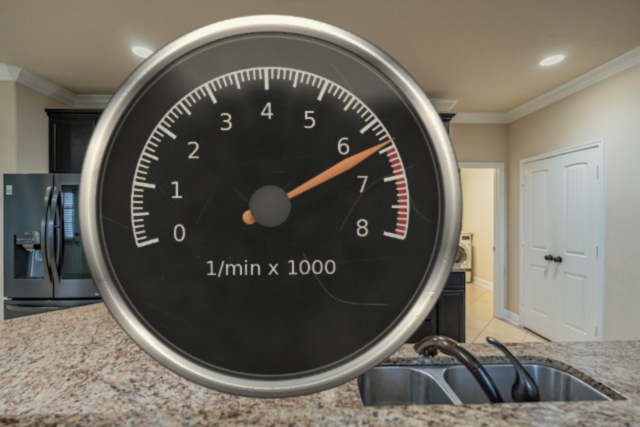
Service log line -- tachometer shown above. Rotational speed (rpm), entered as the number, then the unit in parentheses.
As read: 6400 (rpm)
